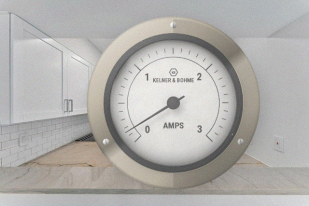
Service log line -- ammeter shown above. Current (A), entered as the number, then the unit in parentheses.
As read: 0.15 (A)
